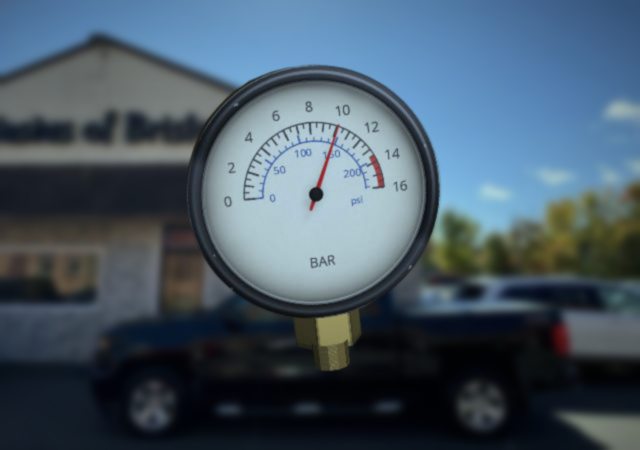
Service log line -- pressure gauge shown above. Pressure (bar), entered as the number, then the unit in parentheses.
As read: 10 (bar)
